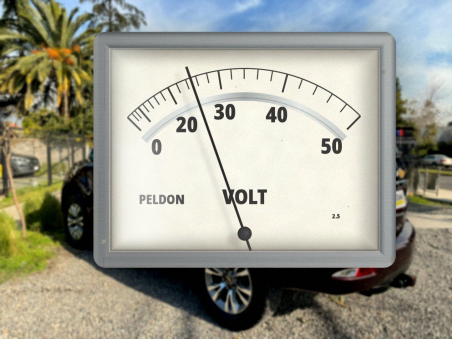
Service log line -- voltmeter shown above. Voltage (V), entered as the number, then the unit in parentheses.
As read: 25 (V)
